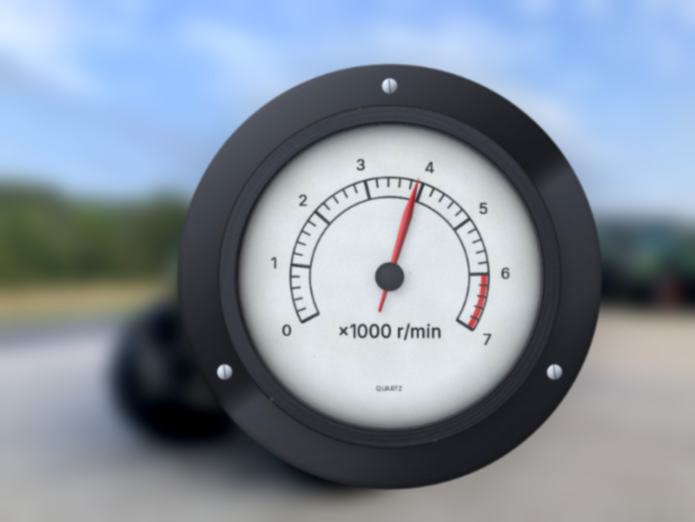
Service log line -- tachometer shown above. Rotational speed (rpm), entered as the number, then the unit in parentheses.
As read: 3900 (rpm)
